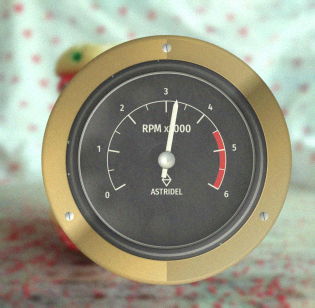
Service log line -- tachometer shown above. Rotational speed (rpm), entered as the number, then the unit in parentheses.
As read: 3250 (rpm)
